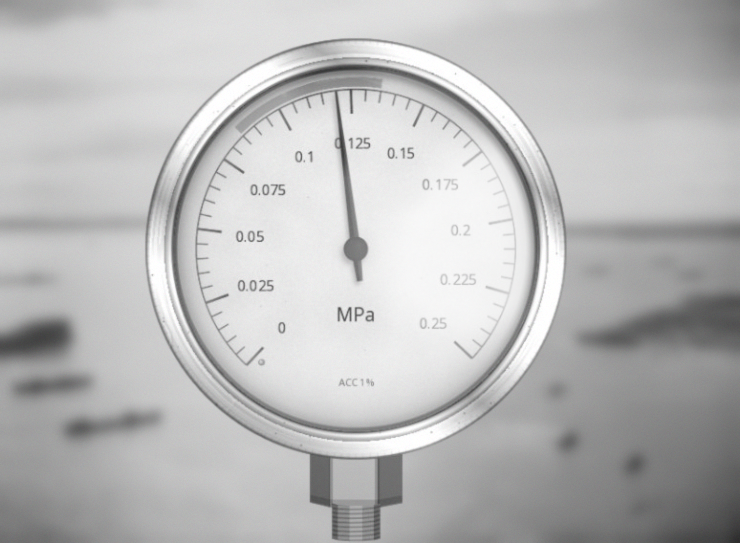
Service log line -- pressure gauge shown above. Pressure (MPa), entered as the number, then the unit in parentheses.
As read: 0.12 (MPa)
